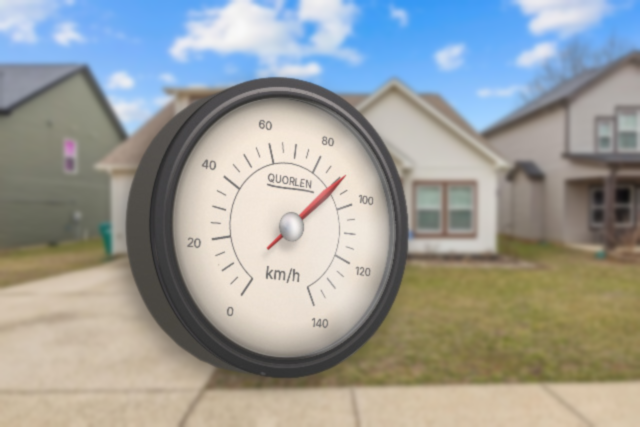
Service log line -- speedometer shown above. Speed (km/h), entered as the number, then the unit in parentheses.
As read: 90 (km/h)
